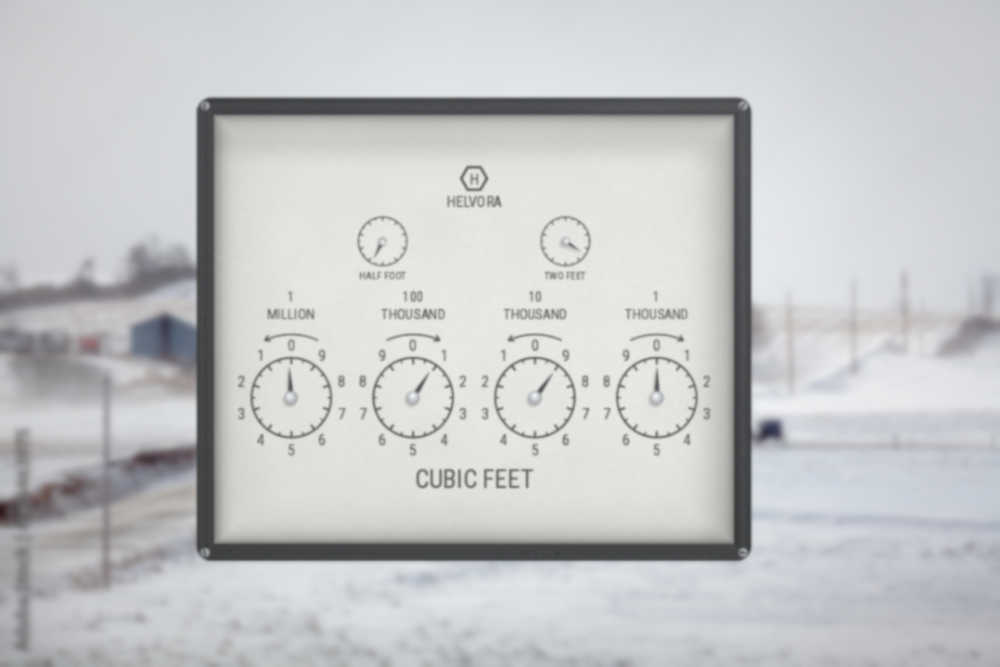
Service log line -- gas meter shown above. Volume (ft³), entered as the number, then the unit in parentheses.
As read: 9000 (ft³)
